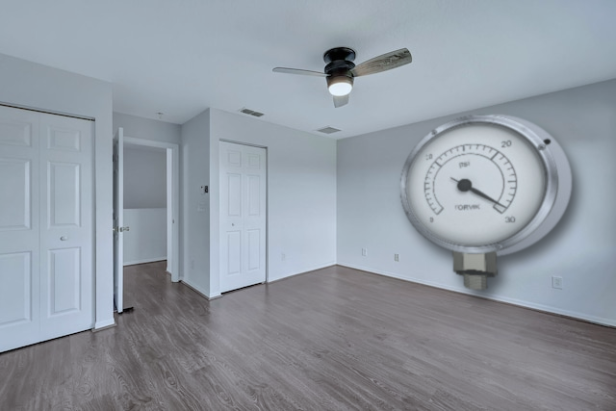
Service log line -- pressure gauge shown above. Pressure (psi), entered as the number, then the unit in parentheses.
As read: 29 (psi)
